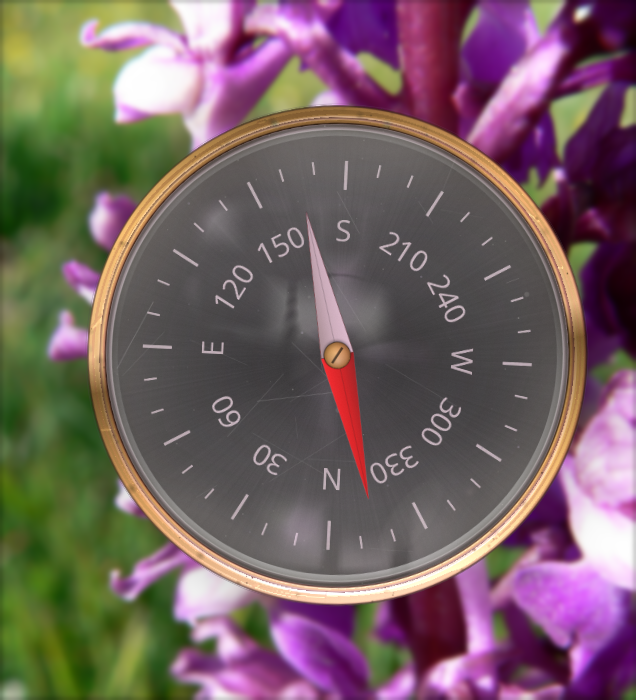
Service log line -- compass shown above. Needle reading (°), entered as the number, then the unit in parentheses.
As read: 345 (°)
